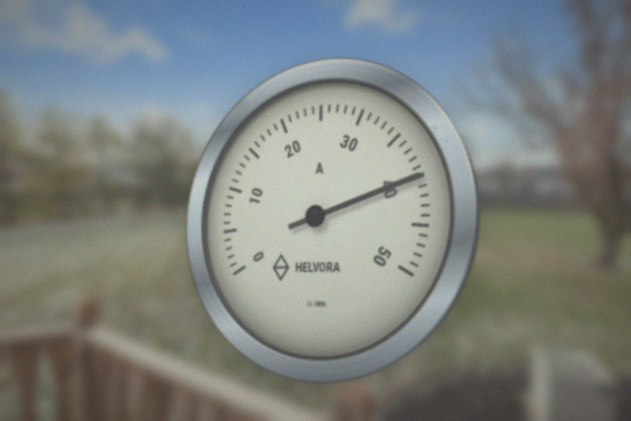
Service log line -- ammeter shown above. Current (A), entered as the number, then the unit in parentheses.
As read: 40 (A)
